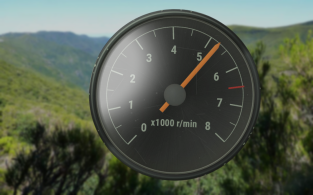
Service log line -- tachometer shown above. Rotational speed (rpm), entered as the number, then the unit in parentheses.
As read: 5250 (rpm)
